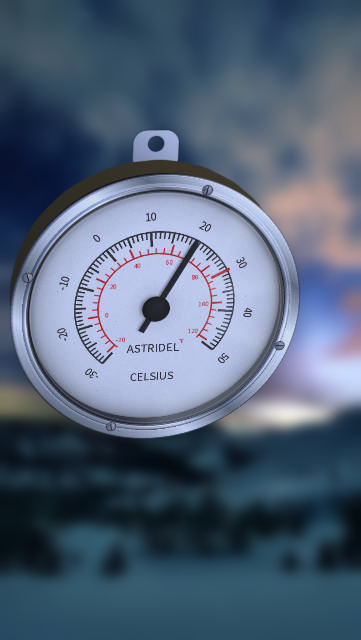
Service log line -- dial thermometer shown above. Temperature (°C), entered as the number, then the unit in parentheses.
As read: 20 (°C)
